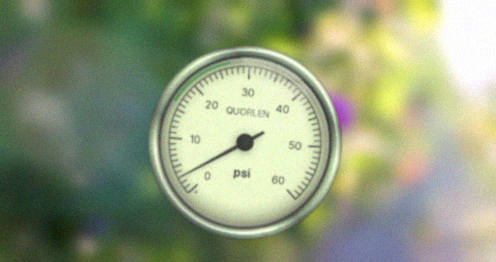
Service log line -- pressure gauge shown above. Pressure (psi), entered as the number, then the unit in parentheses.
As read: 3 (psi)
